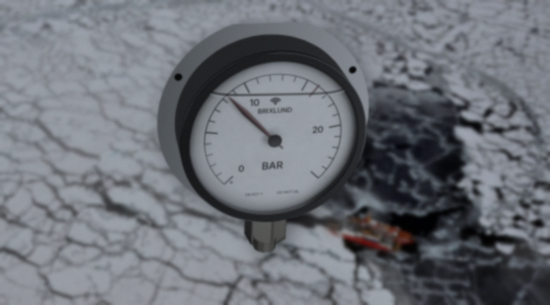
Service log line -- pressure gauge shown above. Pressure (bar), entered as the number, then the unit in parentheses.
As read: 8.5 (bar)
